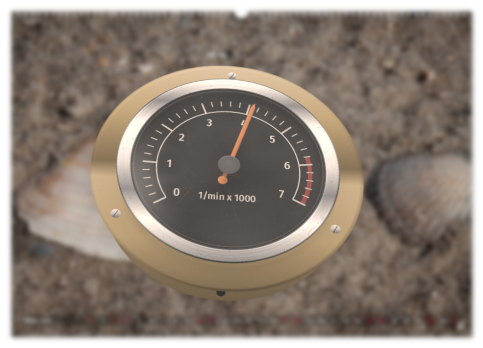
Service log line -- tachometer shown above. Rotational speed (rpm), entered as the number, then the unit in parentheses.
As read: 4100 (rpm)
